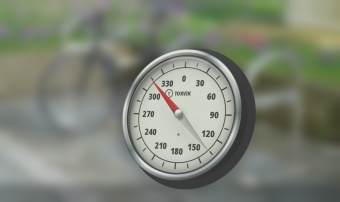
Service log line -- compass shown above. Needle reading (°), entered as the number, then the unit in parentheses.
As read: 315 (°)
